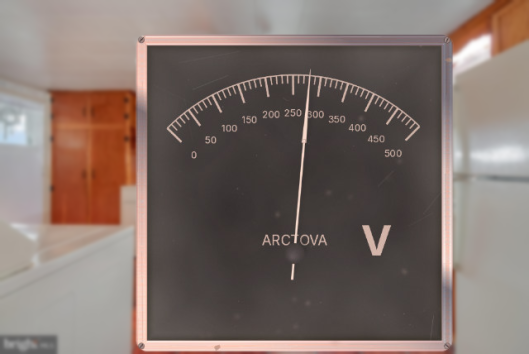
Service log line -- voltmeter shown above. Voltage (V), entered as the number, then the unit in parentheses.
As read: 280 (V)
